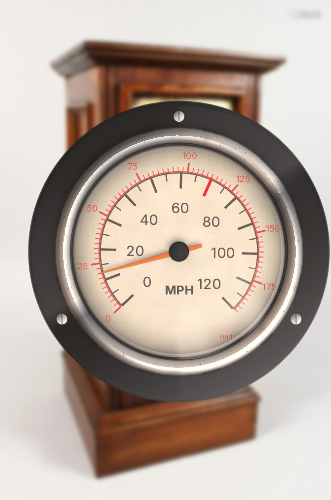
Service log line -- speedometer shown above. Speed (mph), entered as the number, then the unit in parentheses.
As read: 12.5 (mph)
